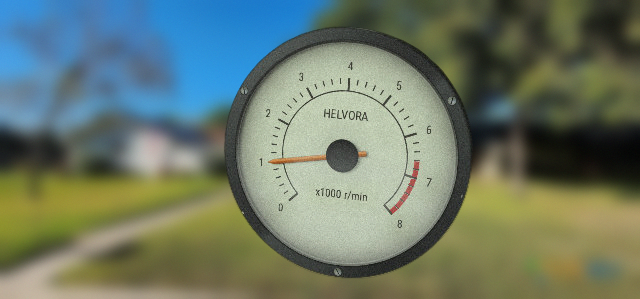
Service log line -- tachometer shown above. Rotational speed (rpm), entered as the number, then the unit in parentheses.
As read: 1000 (rpm)
